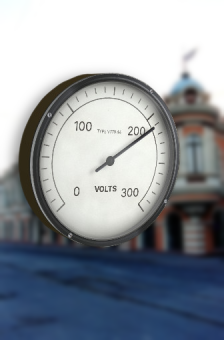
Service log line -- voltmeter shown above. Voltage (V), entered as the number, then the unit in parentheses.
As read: 210 (V)
